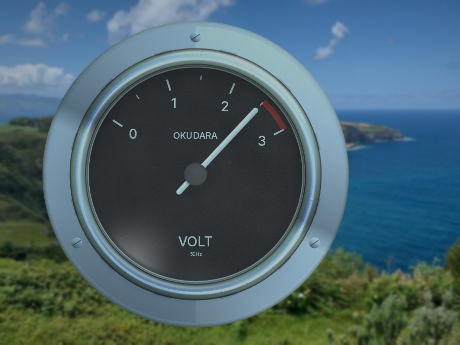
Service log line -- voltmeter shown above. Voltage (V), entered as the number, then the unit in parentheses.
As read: 2.5 (V)
